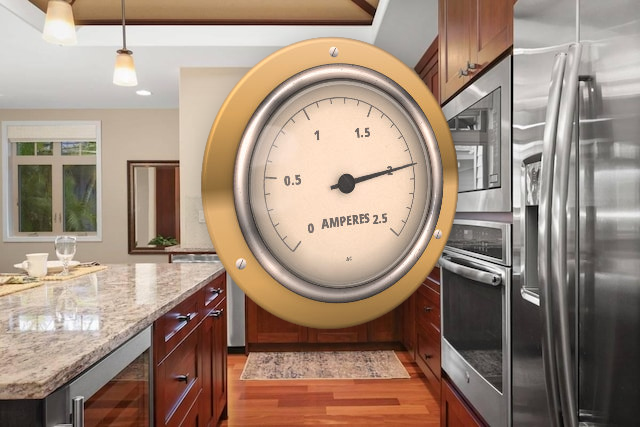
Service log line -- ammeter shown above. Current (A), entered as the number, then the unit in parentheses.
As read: 2 (A)
